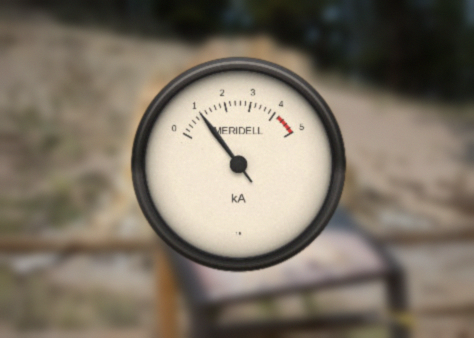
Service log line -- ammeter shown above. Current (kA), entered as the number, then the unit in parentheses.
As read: 1 (kA)
